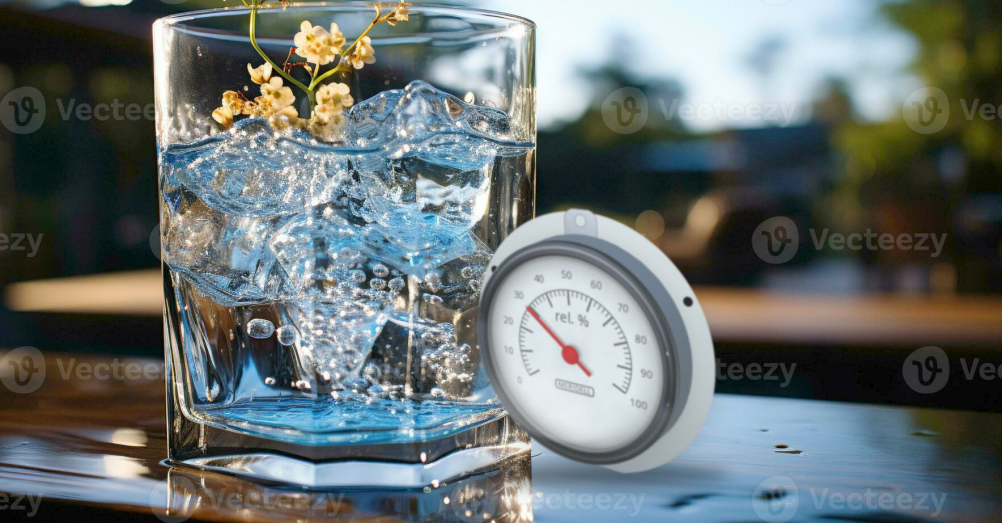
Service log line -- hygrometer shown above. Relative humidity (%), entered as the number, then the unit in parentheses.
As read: 30 (%)
